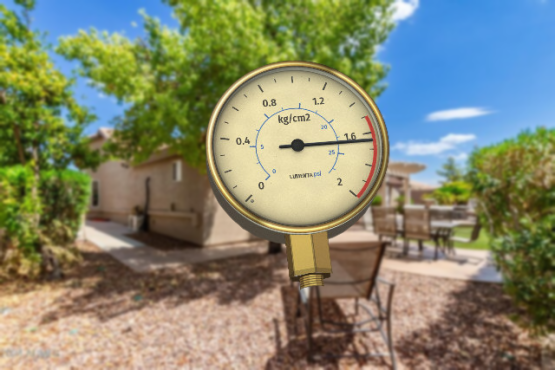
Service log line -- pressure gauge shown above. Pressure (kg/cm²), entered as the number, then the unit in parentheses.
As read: 1.65 (kg/cm²)
